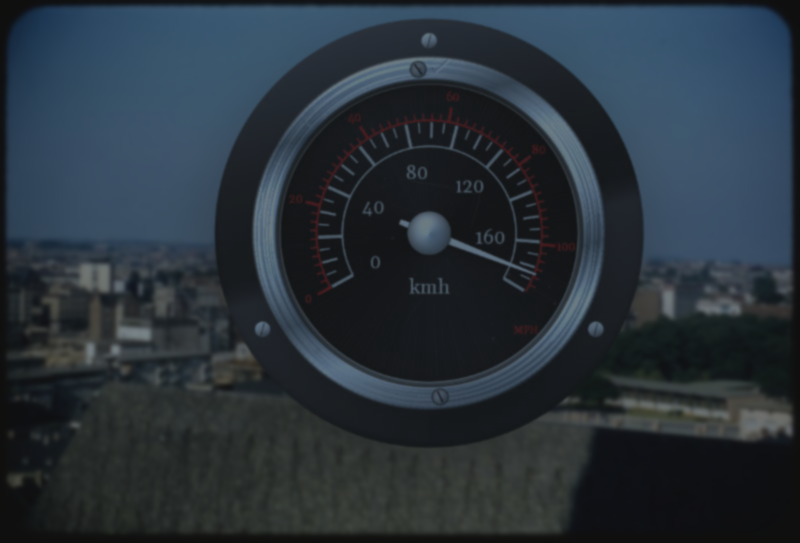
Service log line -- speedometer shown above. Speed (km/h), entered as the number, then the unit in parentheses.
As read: 172.5 (km/h)
